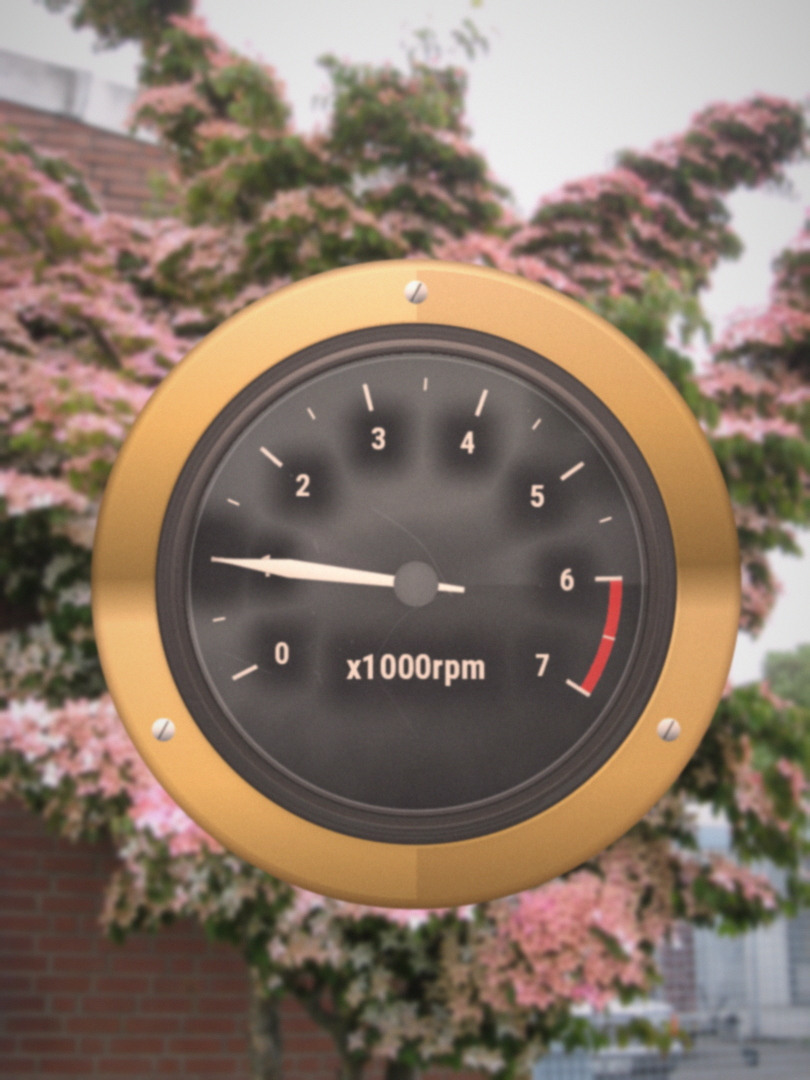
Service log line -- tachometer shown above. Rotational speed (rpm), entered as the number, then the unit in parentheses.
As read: 1000 (rpm)
